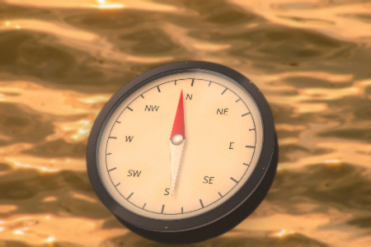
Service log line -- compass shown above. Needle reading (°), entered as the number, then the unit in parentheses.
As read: 352.5 (°)
